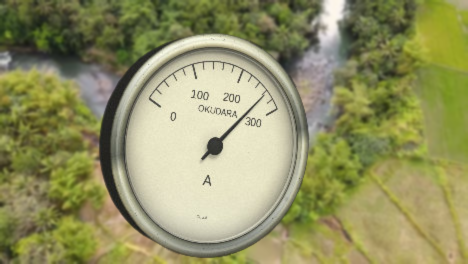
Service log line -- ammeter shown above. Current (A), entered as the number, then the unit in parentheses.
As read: 260 (A)
